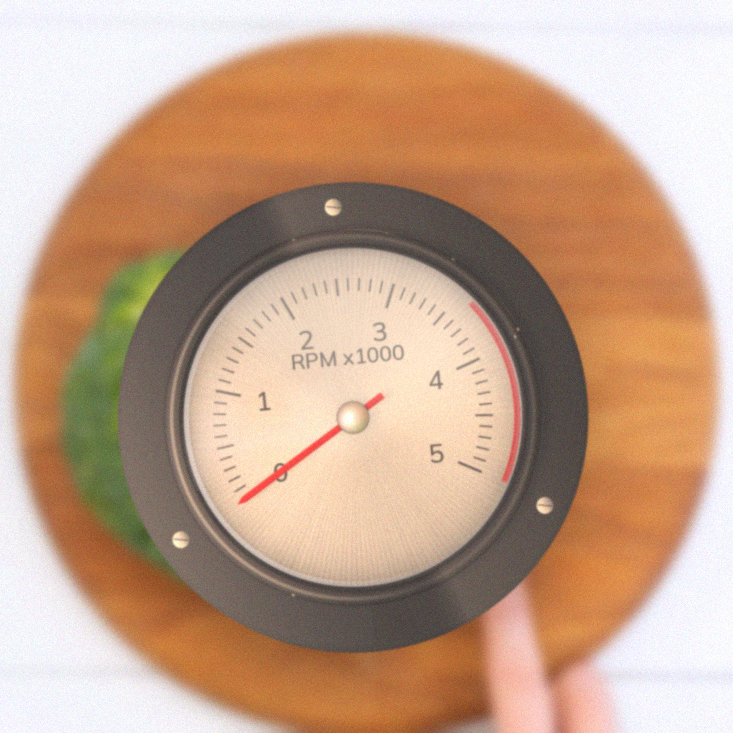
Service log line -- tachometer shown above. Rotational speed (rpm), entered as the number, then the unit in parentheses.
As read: 0 (rpm)
